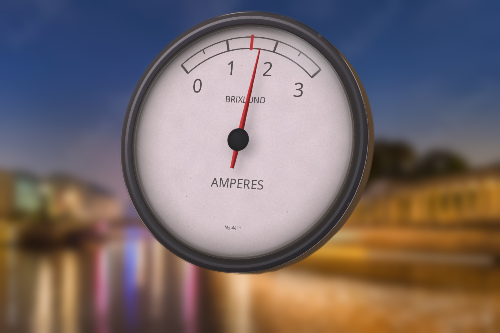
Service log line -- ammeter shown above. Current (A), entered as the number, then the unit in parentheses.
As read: 1.75 (A)
